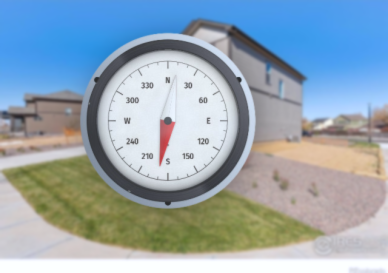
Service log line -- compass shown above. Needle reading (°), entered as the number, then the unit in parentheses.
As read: 190 (°)
